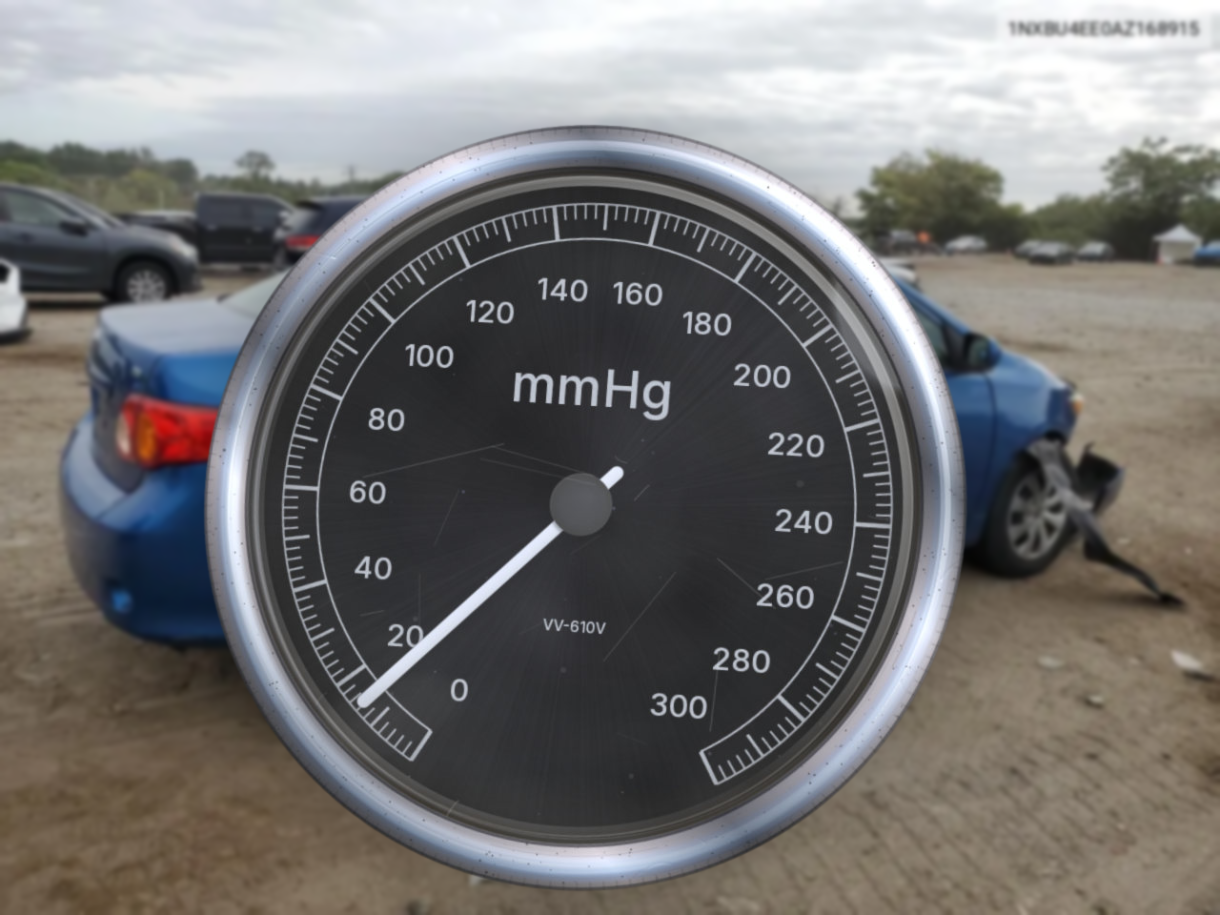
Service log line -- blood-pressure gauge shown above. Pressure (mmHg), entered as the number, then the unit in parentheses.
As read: 14 (mmHg)
